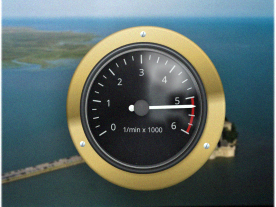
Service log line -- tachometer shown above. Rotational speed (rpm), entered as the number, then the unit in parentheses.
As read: 5250 (rpm)
